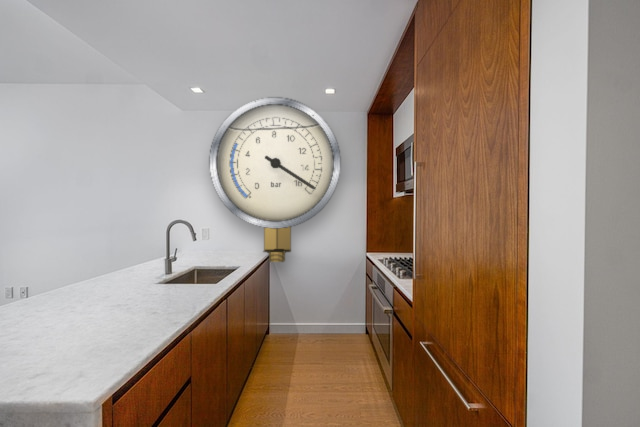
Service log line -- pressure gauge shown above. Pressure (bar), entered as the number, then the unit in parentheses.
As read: 15.5 (bar)
